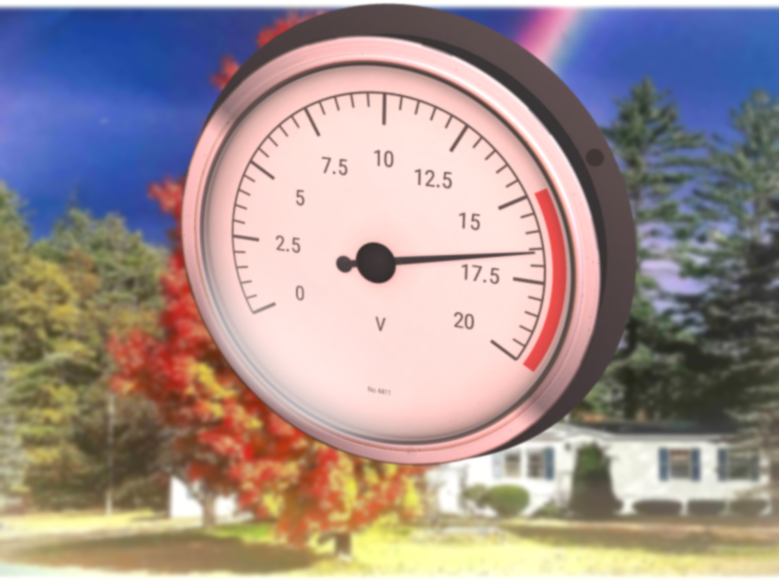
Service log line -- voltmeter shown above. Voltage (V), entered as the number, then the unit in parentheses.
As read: 16.5 (V)
